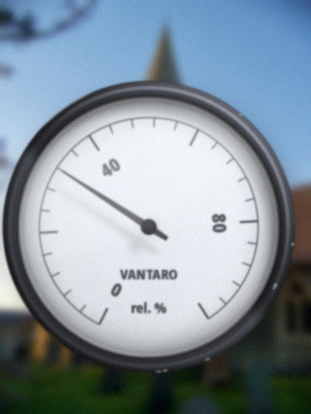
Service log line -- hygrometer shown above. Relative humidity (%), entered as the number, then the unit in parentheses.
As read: 32 (%)
